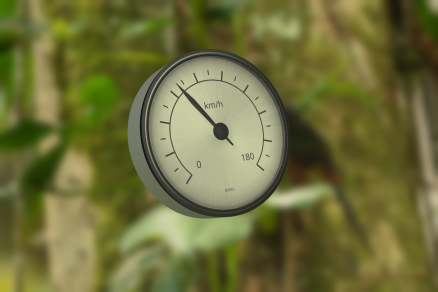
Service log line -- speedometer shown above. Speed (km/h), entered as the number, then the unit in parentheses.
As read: 65 (km/h)
